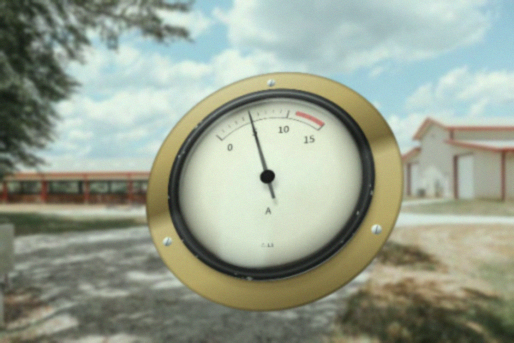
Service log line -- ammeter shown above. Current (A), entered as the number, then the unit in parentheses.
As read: 5 (A)
